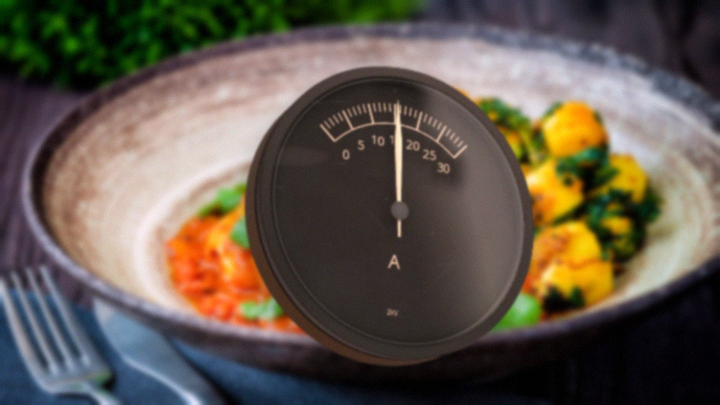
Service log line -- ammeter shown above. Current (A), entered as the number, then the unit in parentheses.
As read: 15 (A)
